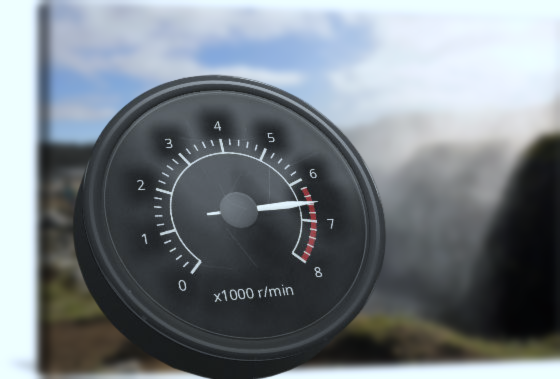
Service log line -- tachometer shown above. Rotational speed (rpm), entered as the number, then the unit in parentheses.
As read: 6600 (rpm)
